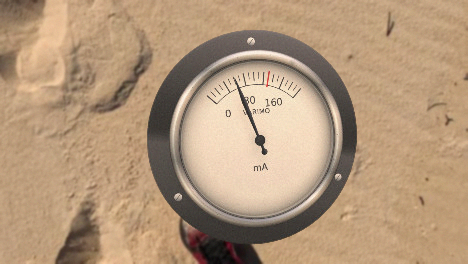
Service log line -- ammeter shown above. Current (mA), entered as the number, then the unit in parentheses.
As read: 60 (mA)
